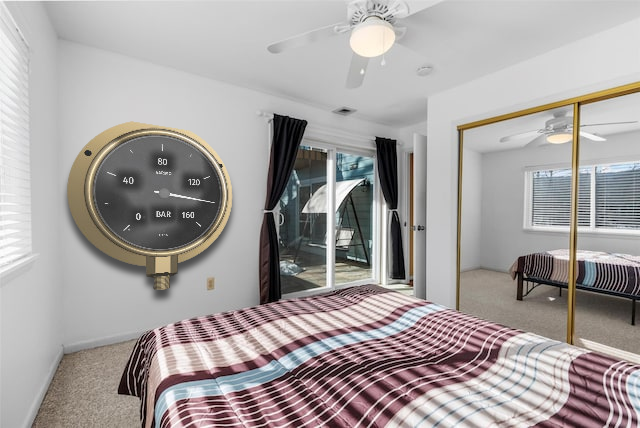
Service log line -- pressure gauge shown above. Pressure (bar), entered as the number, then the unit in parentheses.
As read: 140 (bar)
